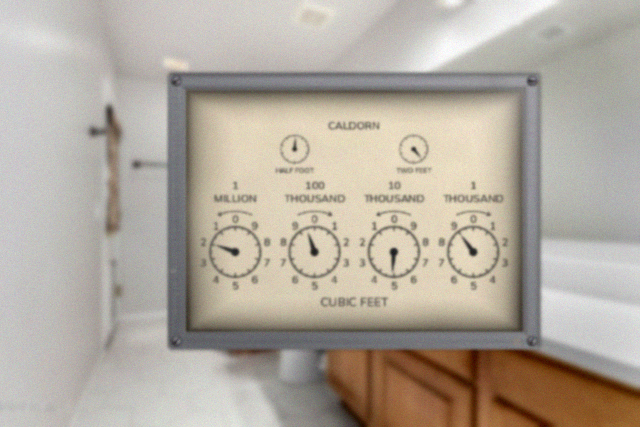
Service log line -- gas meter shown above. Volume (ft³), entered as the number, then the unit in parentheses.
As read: 194900 (ft³)
